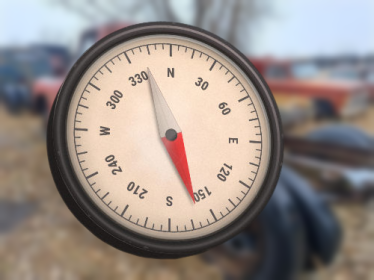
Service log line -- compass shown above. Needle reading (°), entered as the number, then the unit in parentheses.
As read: 160 (°)
